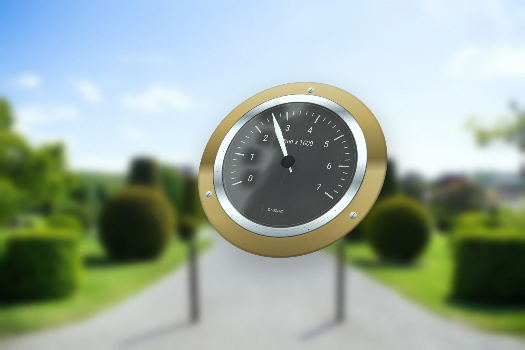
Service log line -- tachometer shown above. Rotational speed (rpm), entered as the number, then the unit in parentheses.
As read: 2600 (rpm)
